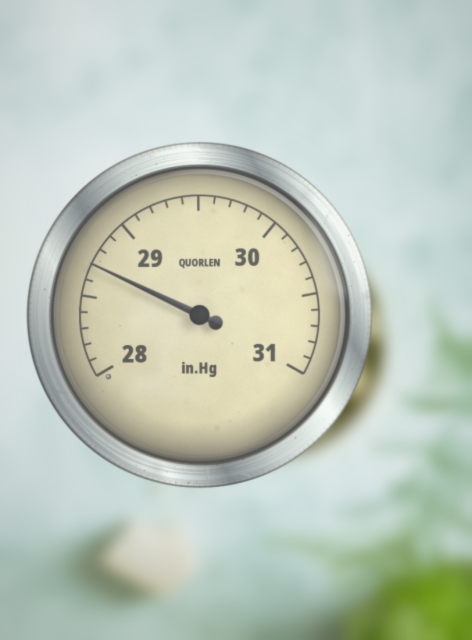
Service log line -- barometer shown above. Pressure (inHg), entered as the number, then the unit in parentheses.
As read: 28.7 (inHg)
